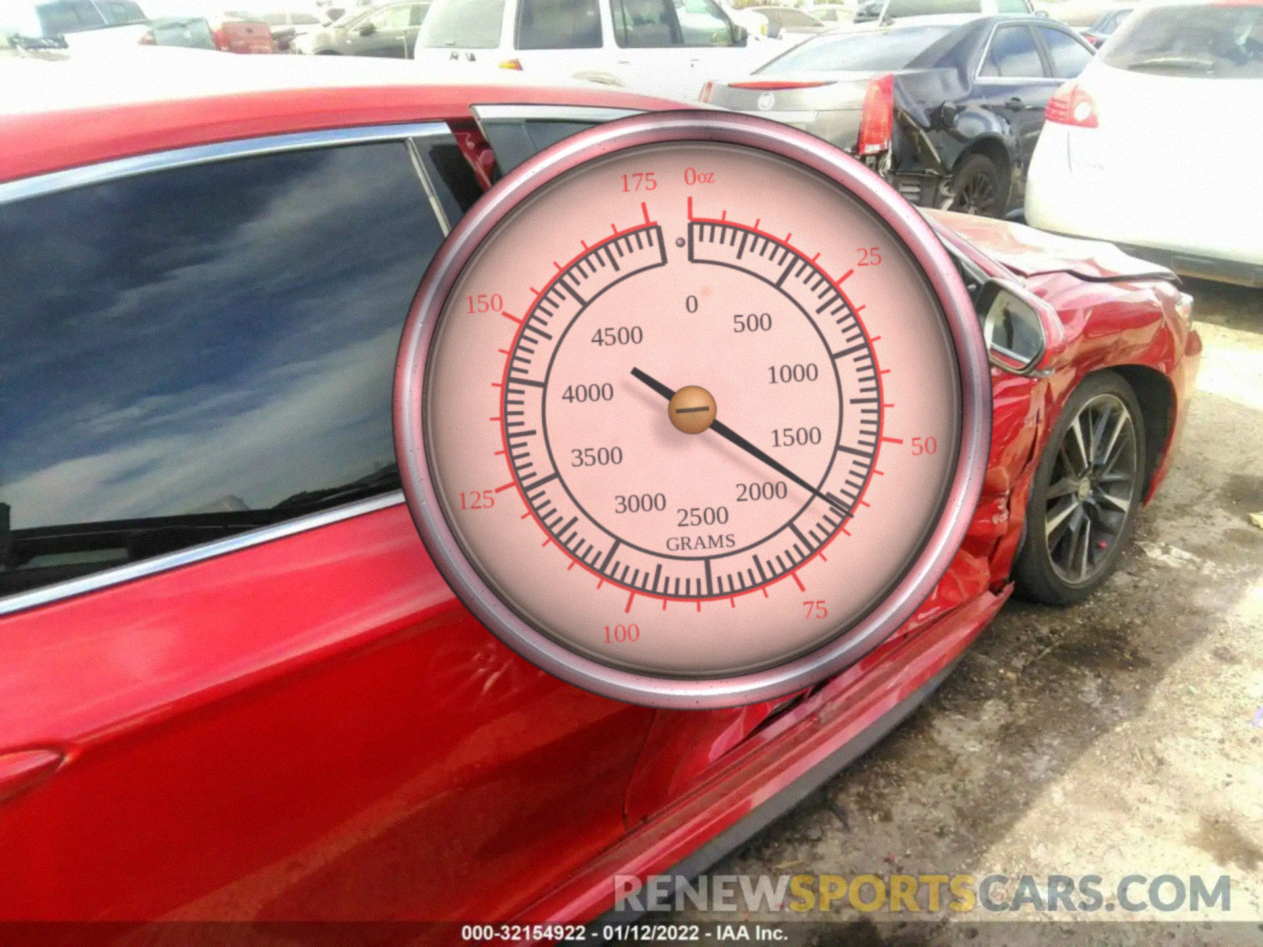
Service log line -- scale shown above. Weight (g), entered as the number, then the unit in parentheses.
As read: 1775 (g)
